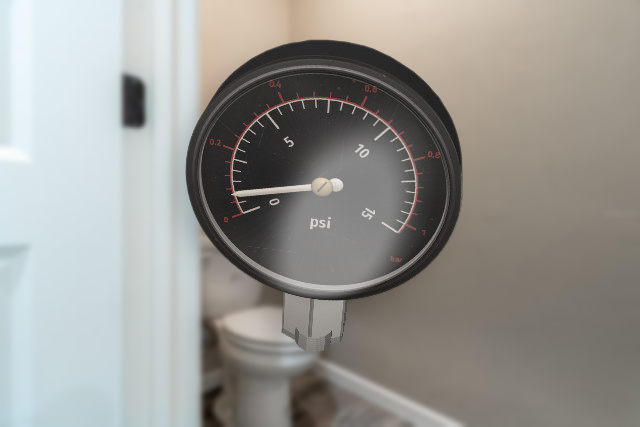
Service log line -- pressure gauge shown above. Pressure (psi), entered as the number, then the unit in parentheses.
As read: 1 (psi)
